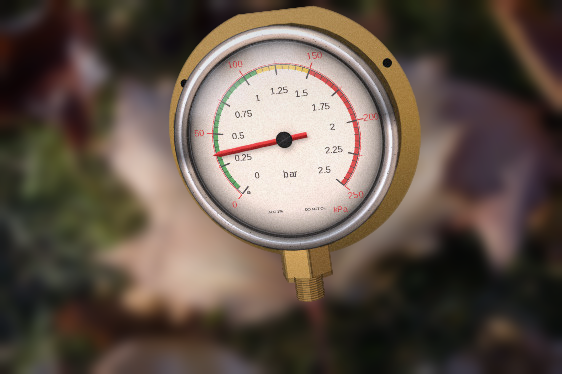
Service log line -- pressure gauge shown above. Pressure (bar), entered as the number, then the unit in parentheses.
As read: 0.35 (bar)
